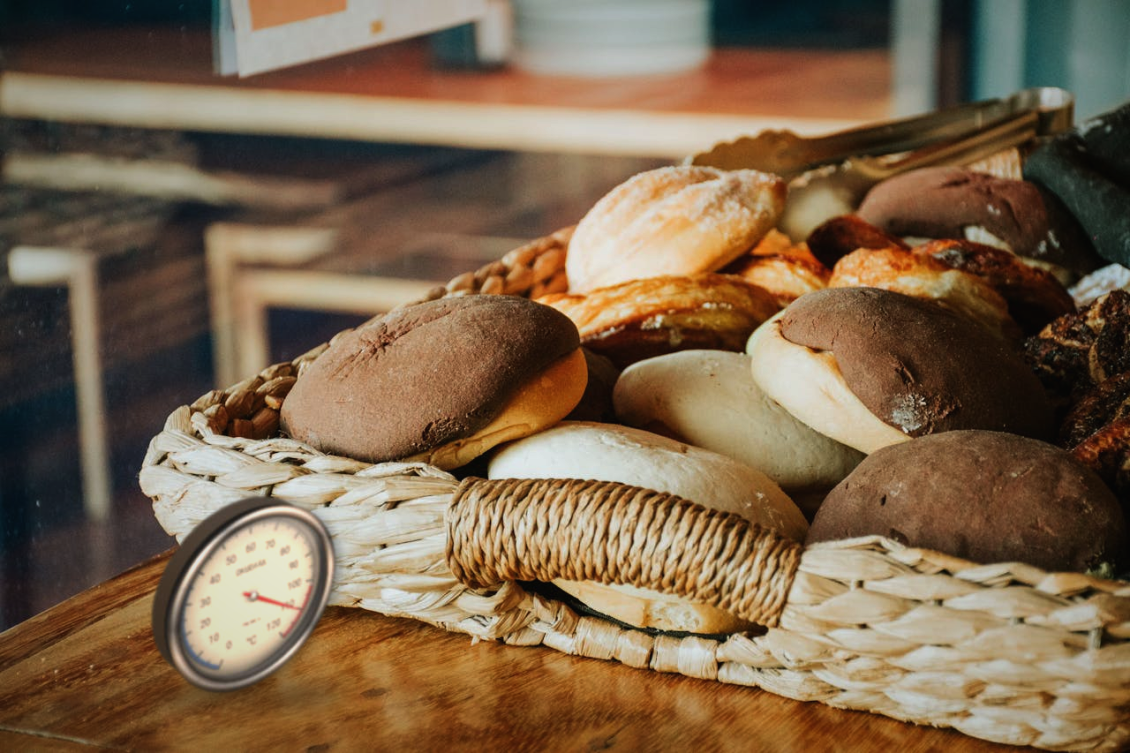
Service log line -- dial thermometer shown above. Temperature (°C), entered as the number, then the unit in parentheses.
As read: 110 (°C)
